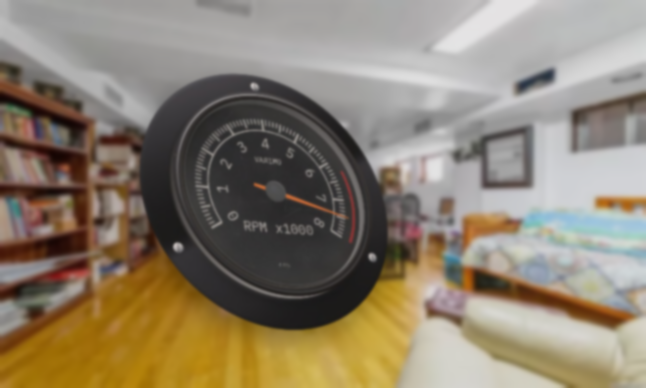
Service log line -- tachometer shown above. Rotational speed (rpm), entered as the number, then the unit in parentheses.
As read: 7500 (rpm)
